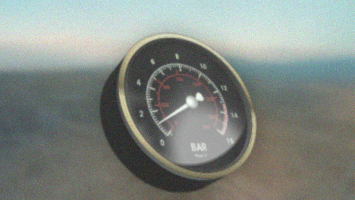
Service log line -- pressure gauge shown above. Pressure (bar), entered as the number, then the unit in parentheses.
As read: 1 (bar)
